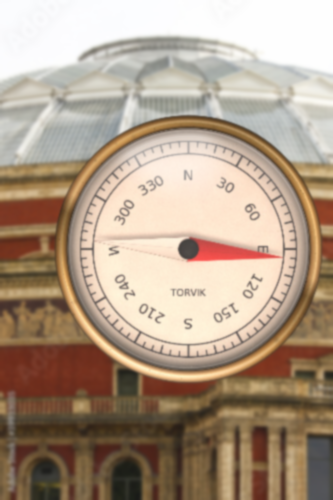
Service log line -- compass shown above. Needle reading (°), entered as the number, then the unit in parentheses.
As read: 95 (°)
